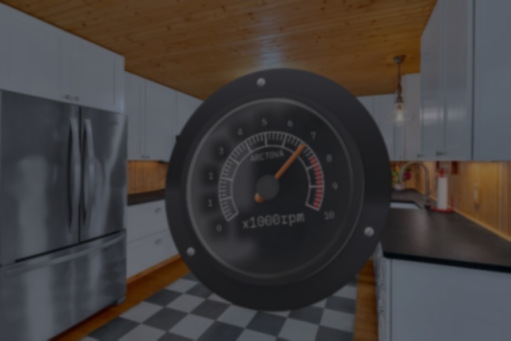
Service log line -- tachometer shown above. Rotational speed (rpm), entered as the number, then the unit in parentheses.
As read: 7000 (rpm)
